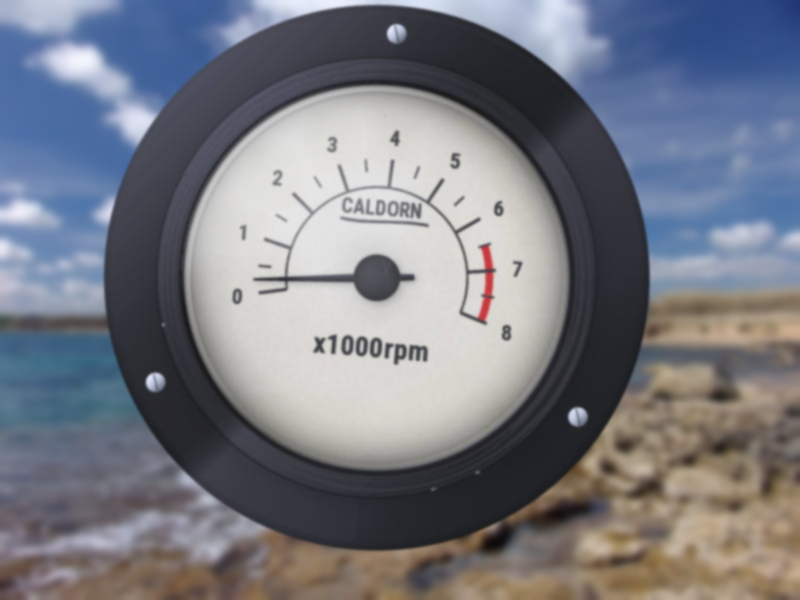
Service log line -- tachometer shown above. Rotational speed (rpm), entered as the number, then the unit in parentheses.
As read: 250 (rpm)
